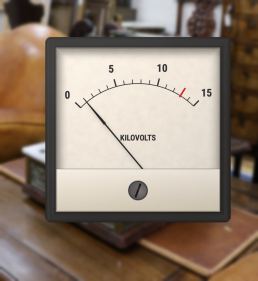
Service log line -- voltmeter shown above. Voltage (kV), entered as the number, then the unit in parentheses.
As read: 1 (kV)
